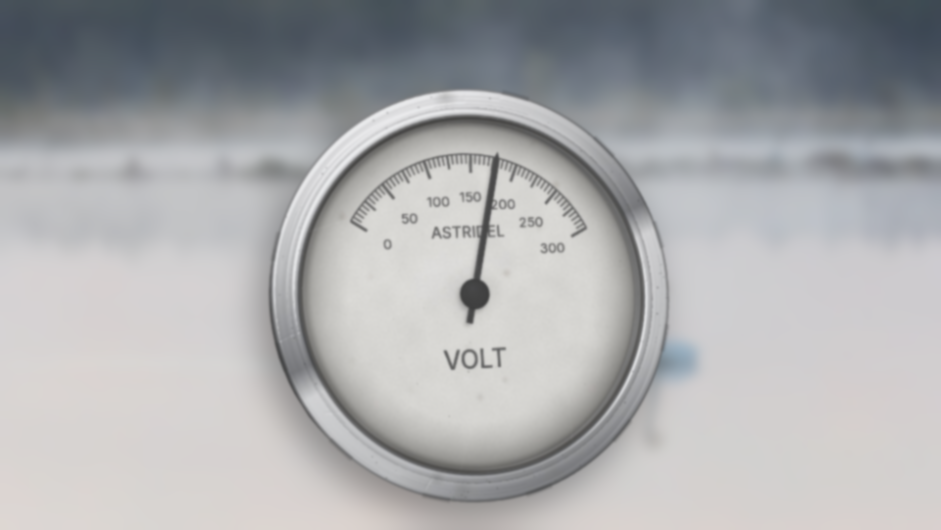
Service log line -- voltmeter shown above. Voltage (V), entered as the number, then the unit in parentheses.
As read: 175 (V)
